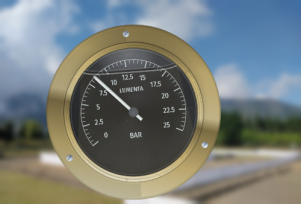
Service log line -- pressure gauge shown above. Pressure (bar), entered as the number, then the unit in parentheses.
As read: 8.5 (bar)
